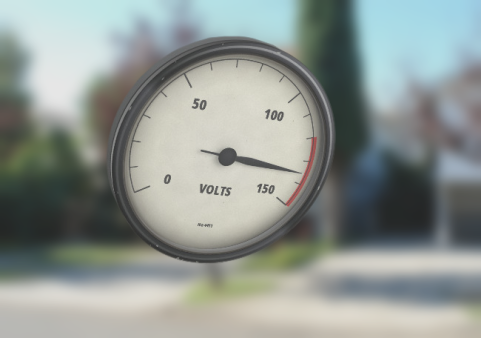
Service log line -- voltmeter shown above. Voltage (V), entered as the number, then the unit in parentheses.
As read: 135 (V)
